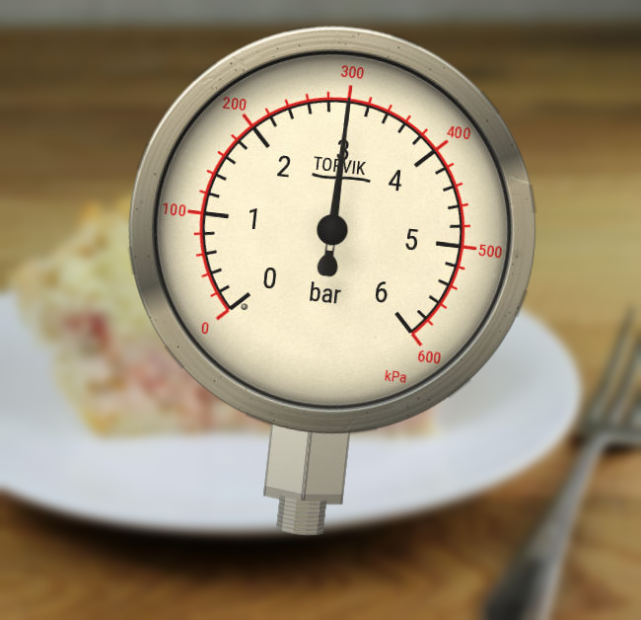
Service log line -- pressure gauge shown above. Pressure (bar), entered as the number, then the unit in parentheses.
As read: 3 (bar)
